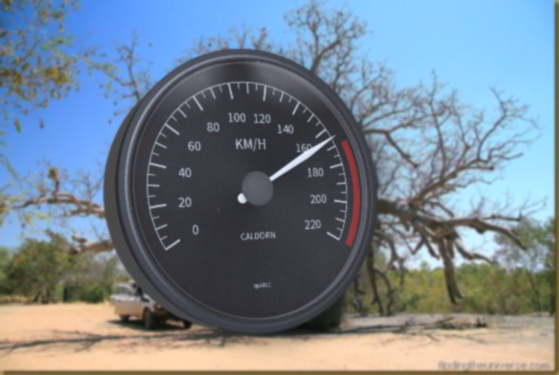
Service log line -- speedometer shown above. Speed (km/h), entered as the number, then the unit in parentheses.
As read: 165 (km/h)
